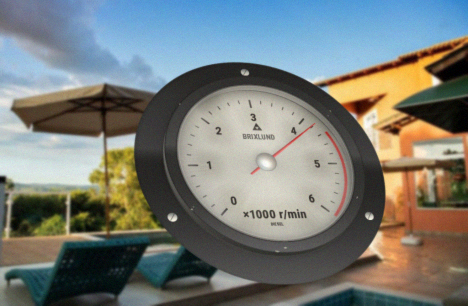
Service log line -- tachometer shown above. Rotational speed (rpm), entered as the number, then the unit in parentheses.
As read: 4200 (rpm)
